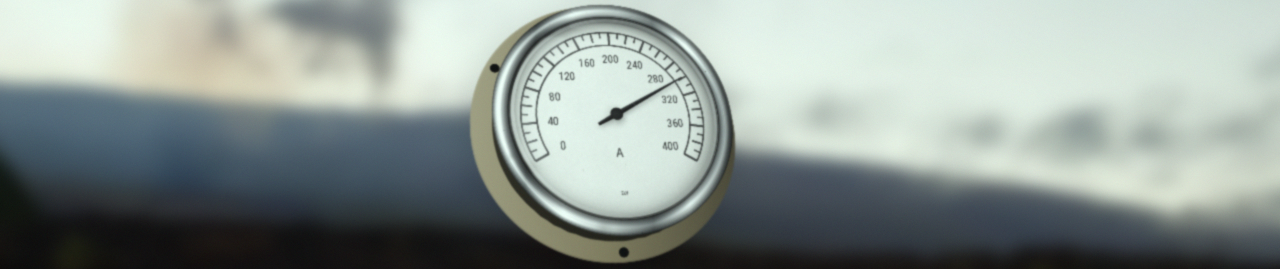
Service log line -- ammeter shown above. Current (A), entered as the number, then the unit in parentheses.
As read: 300 (A)
